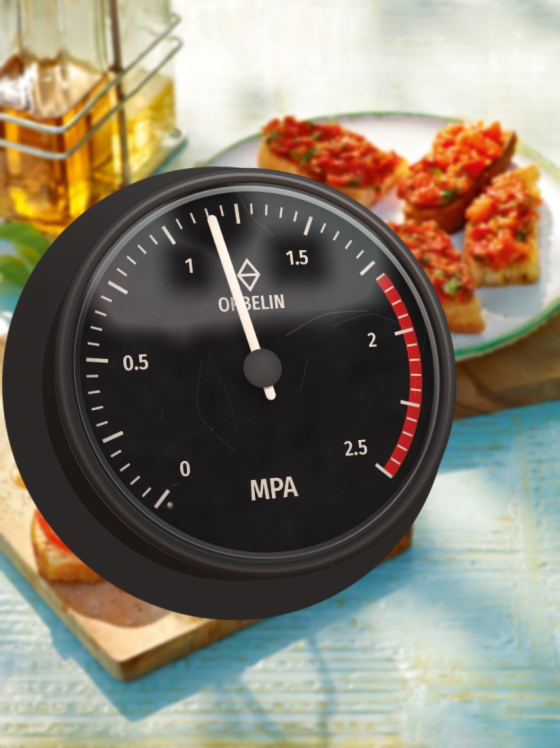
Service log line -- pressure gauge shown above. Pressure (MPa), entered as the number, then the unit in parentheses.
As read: 1.15 (MPa)
